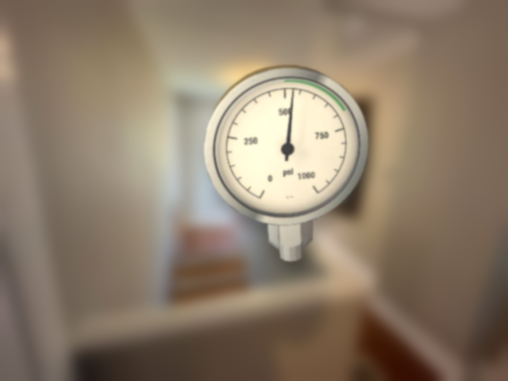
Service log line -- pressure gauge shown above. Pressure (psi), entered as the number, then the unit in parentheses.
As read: 525 (psi)
